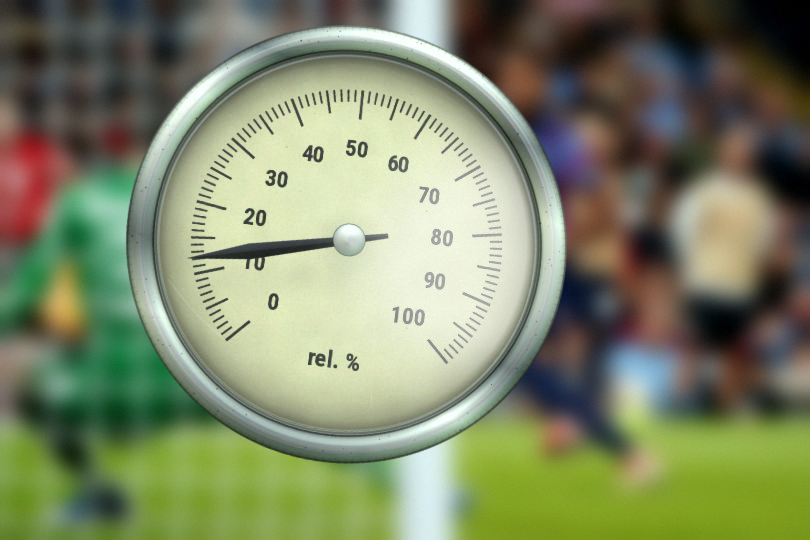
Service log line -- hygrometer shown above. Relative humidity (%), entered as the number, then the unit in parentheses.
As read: 12 (%)
